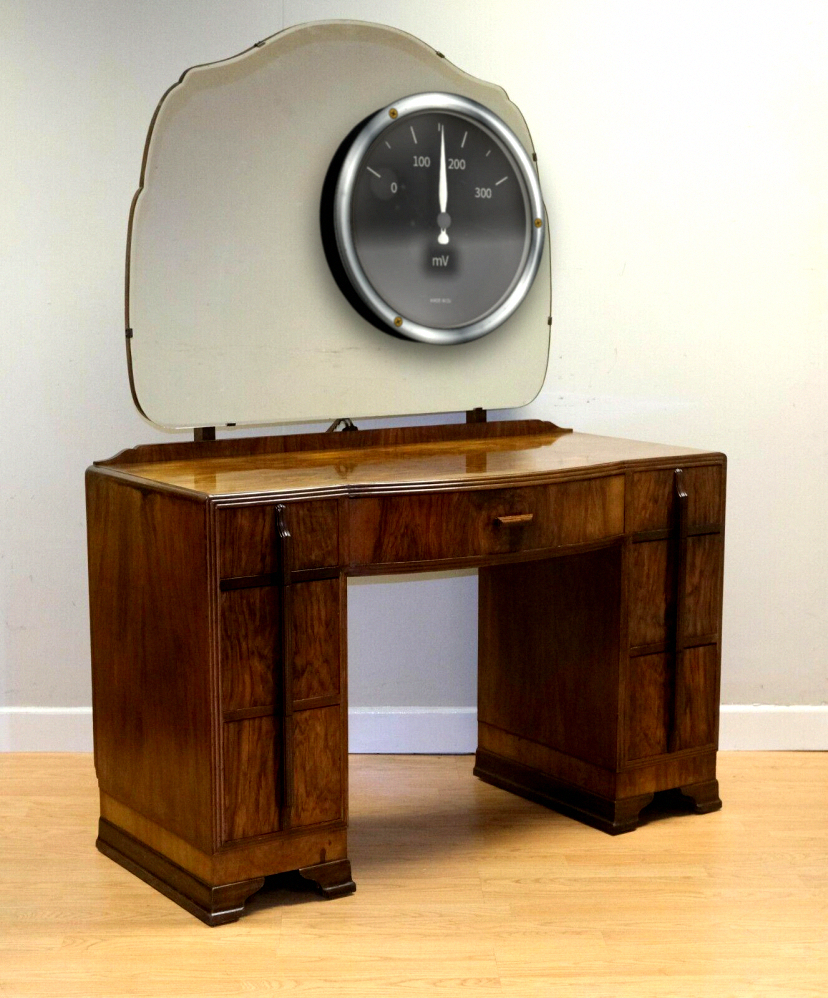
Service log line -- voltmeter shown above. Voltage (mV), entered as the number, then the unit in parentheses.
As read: 150 (mV)
